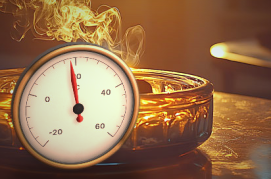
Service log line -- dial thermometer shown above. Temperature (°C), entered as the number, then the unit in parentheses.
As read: 18 (°C)
